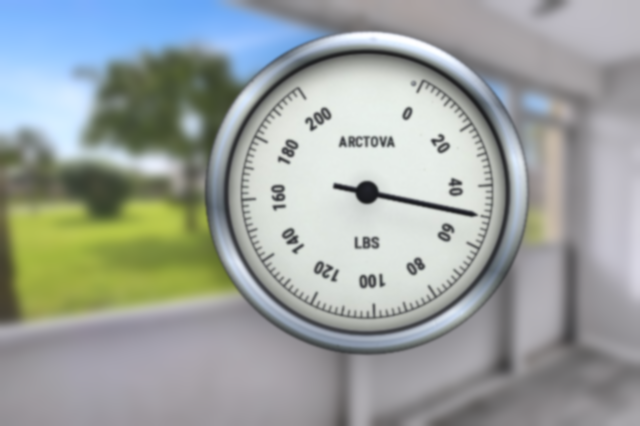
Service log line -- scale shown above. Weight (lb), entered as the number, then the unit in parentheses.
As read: 50 (lb)
